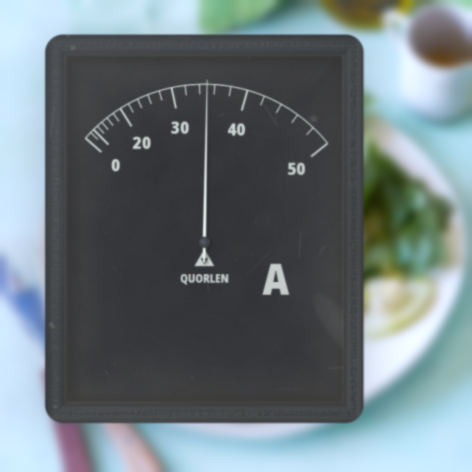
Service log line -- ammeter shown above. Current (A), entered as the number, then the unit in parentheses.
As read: 35 (A)
